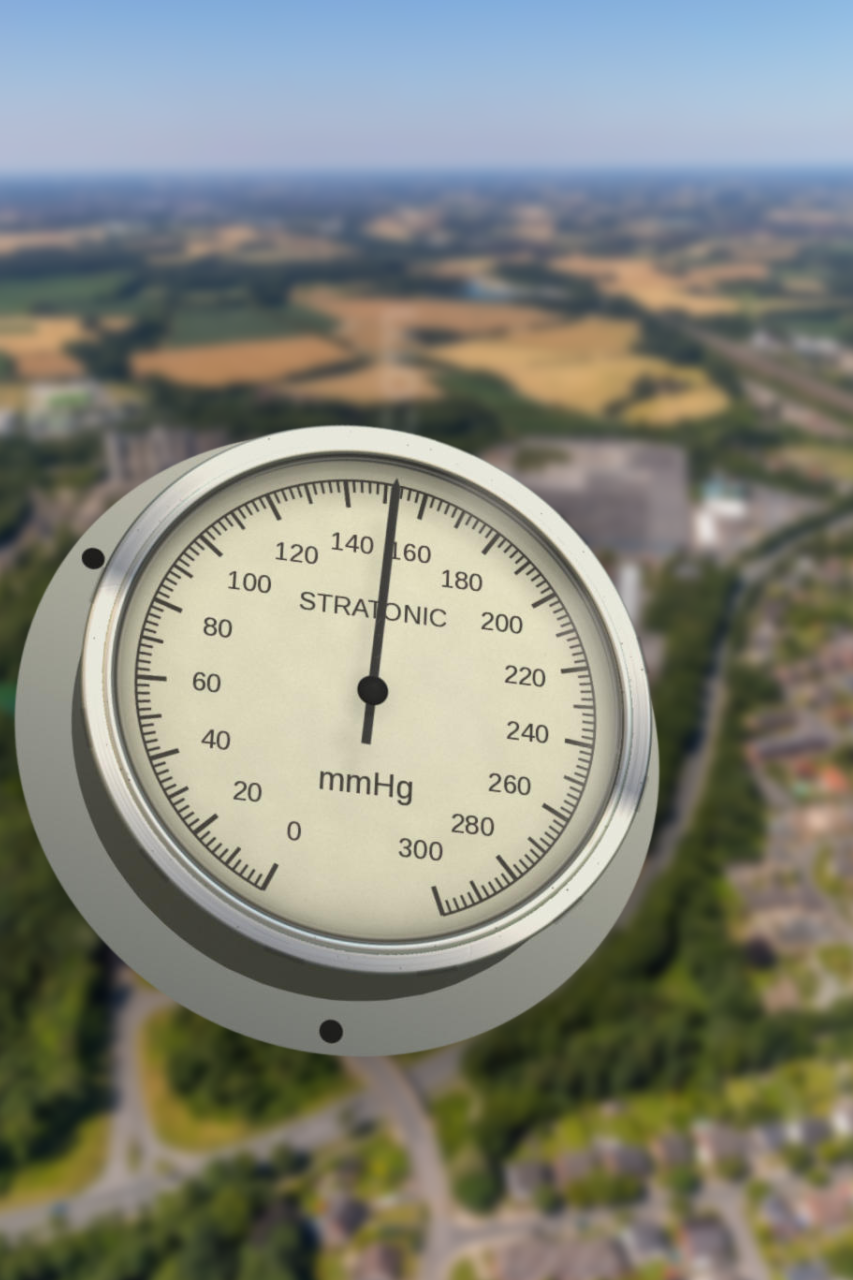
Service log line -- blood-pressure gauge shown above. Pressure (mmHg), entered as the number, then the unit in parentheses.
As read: 152 (mmHg)
